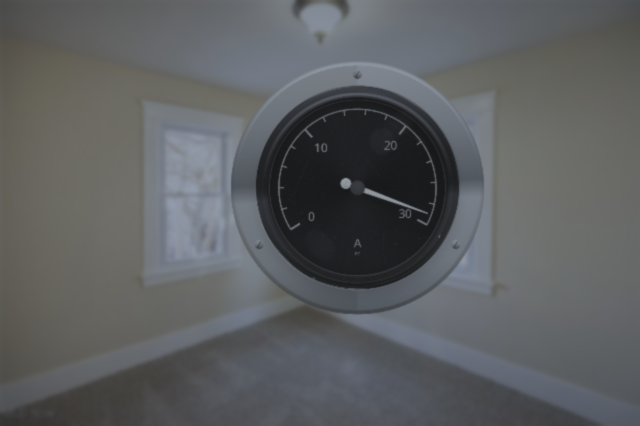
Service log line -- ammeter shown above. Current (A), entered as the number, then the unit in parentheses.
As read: 29 (A)
